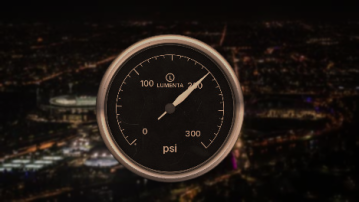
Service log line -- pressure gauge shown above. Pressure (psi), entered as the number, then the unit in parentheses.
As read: 200 (psi)
